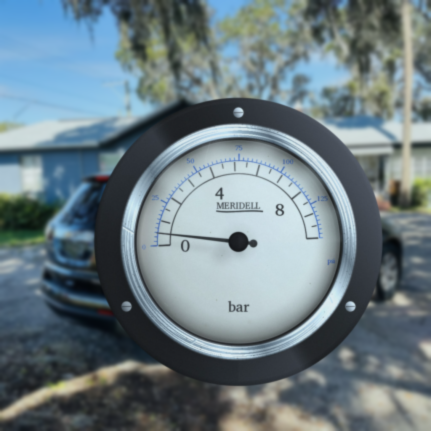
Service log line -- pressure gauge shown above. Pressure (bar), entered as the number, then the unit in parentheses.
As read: 0.5 (bar)
